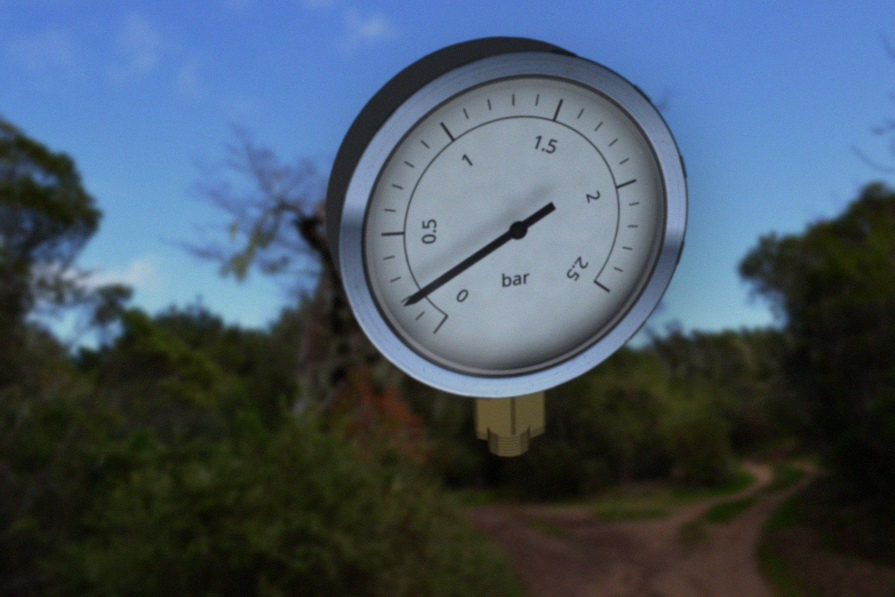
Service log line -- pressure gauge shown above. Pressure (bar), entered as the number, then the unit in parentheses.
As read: 0.2 (bar)
